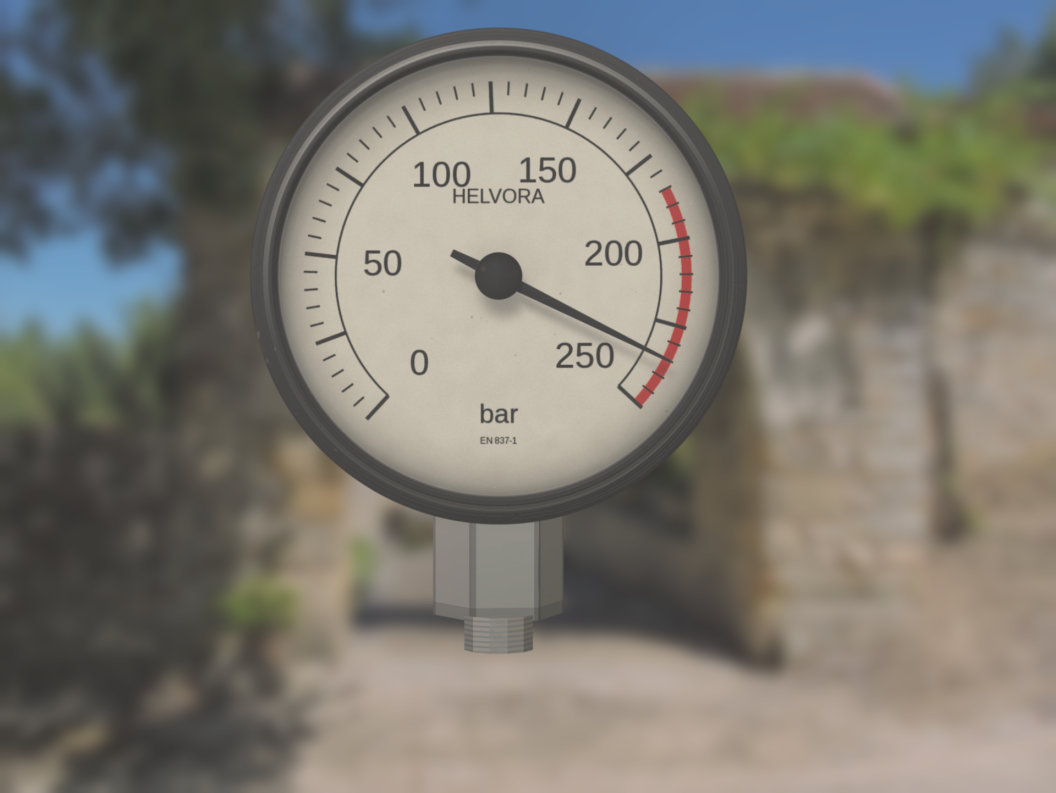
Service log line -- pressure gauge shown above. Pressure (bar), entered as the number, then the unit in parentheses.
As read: 235 (bar)
